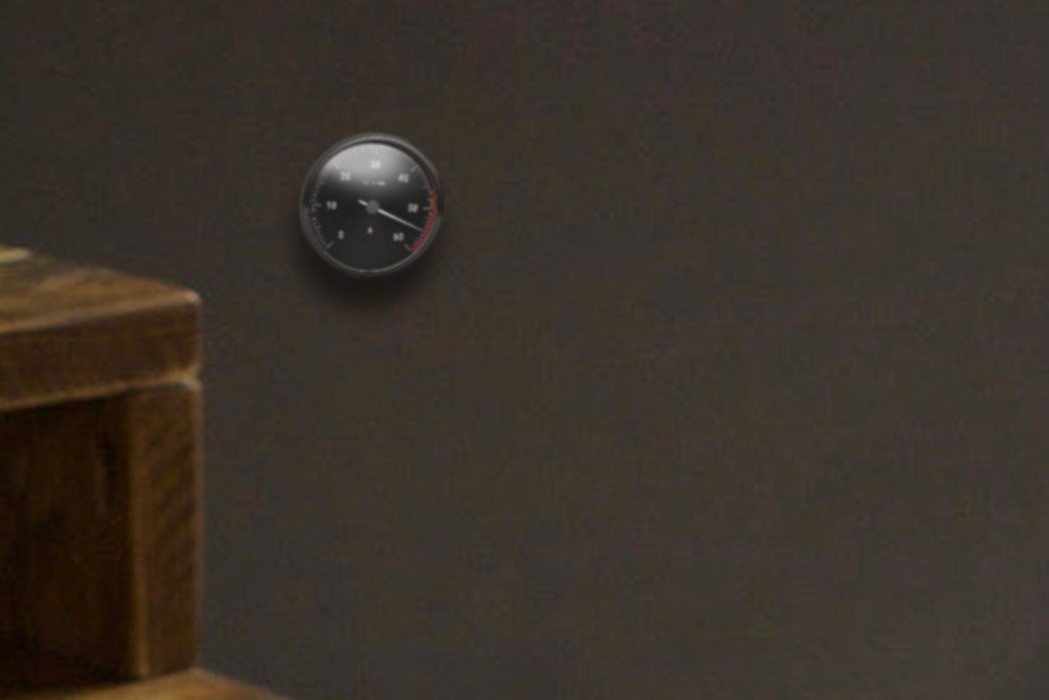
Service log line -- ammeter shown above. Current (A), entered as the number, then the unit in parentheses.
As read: 55 (A)
